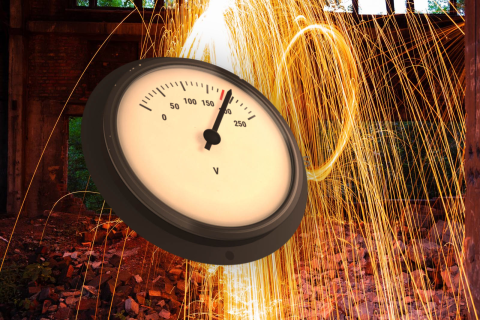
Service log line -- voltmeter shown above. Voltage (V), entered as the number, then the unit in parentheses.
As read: 190 (V)
